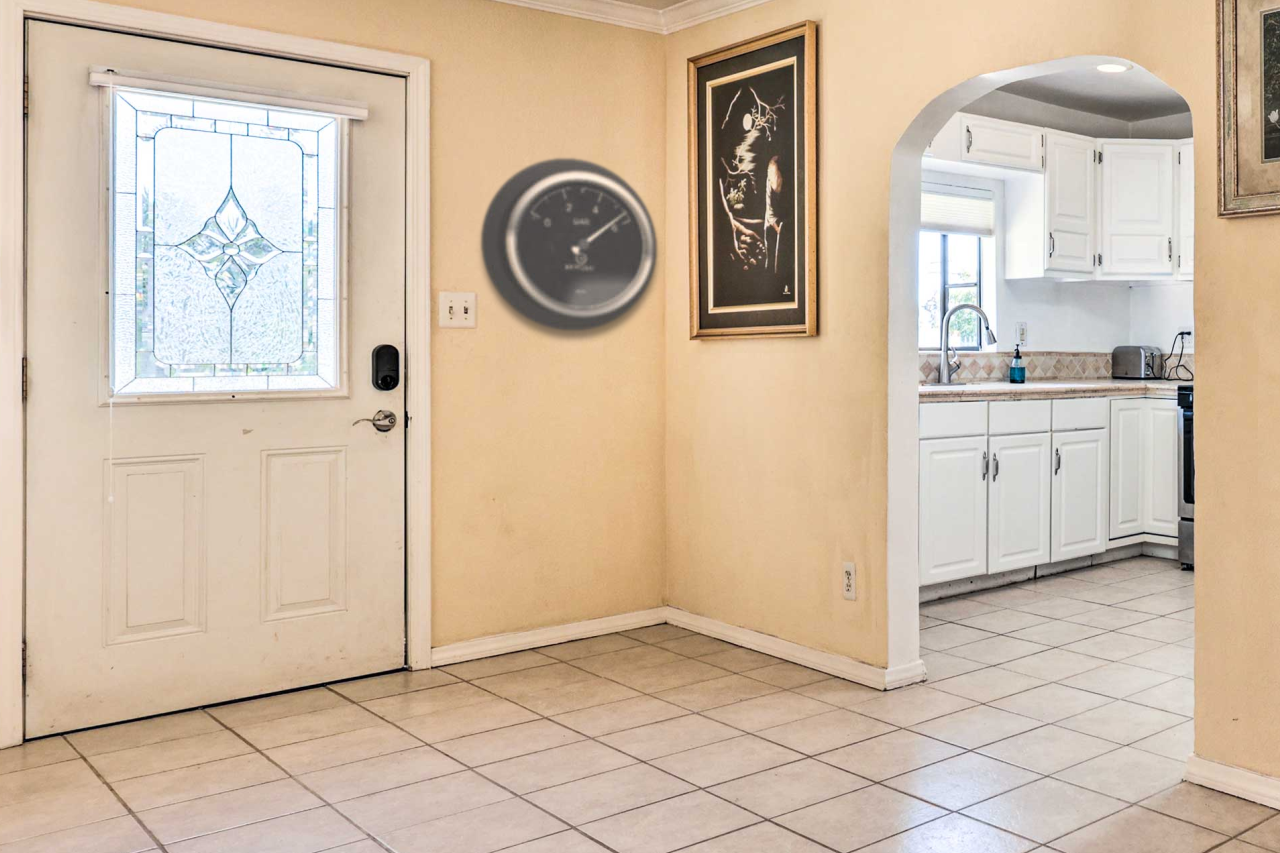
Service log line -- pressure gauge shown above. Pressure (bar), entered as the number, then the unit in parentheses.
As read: 5.5 (bar)
